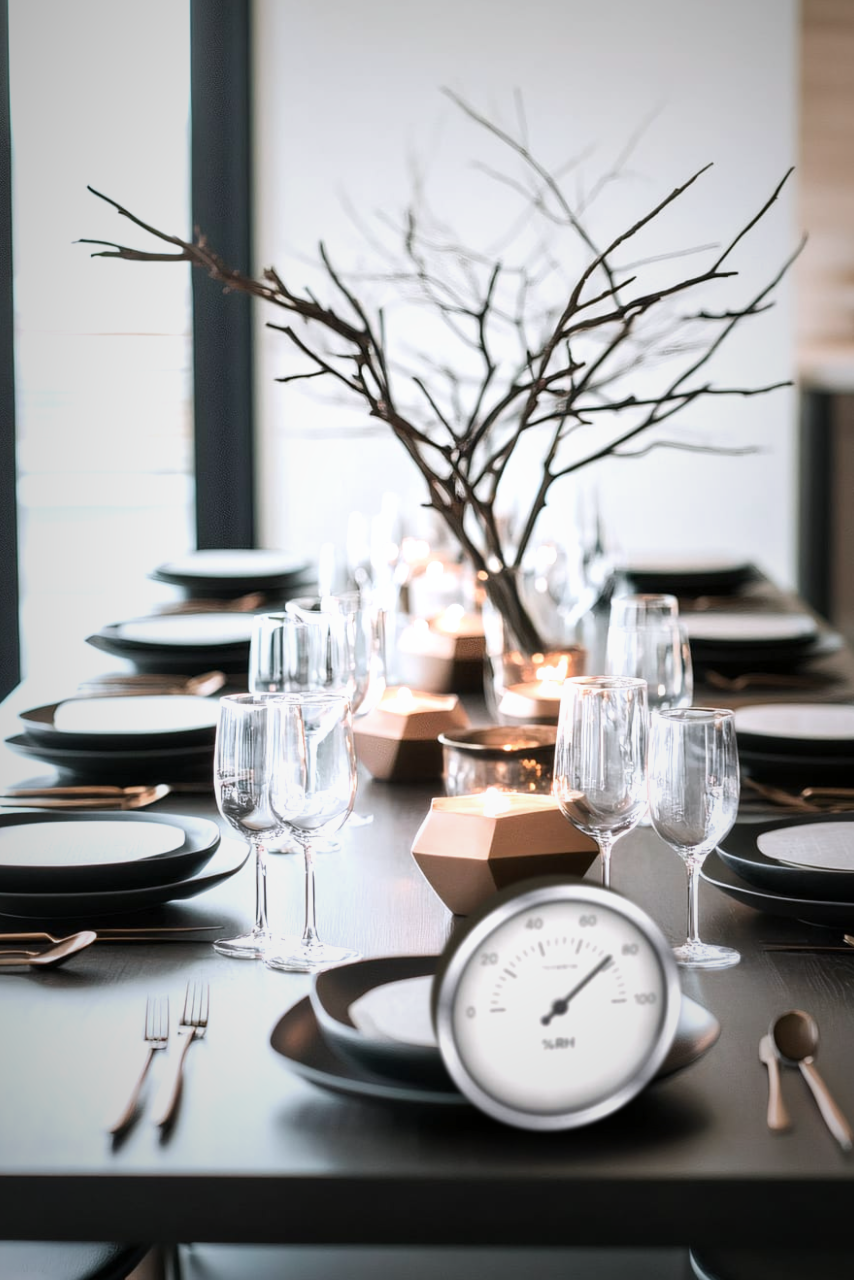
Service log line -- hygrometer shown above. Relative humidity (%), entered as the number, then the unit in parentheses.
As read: 76 (%)
